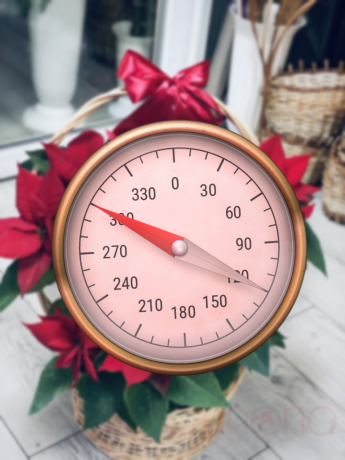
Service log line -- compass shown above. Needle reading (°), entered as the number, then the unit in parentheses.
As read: 300 (°)
